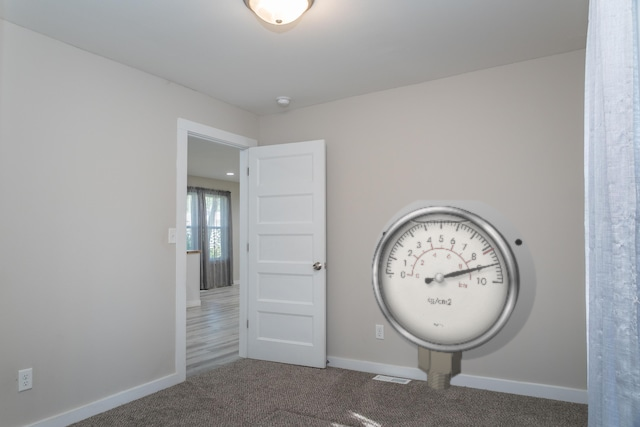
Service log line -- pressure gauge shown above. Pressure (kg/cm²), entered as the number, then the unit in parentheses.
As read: 9 (kg/cm²)
